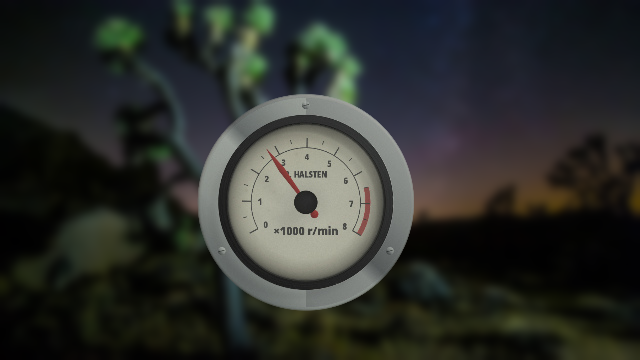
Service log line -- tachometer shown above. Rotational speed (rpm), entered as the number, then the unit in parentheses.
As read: 2750 (rpm)
